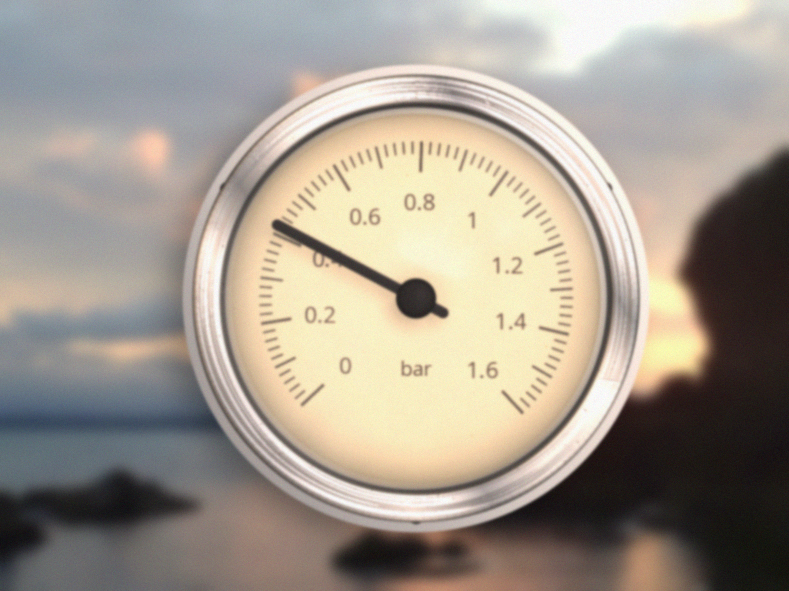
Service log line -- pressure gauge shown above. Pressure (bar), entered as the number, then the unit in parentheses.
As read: 0.42 (bar)
